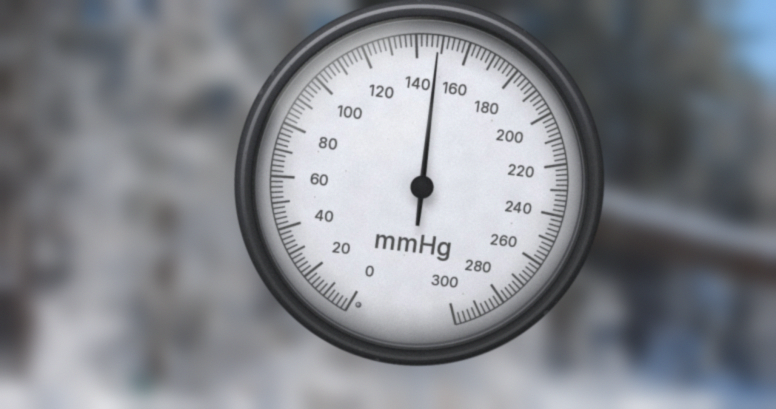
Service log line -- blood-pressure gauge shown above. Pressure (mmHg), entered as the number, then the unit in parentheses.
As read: 148 (mmHg)
